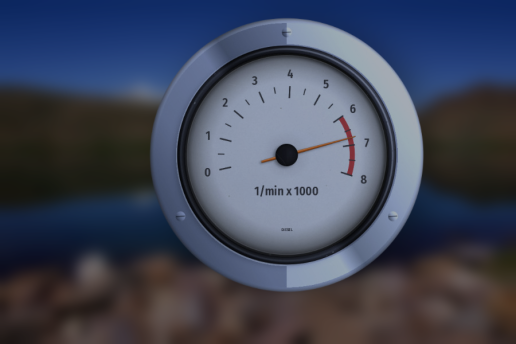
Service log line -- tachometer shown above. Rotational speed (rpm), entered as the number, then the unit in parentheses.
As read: 6750 (rpm)
